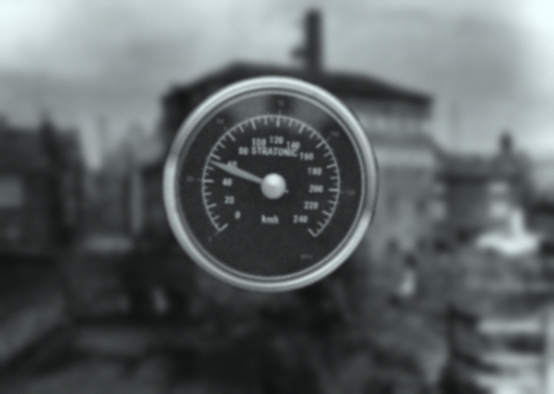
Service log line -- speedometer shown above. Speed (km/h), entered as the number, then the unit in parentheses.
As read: 55 (km/h)
